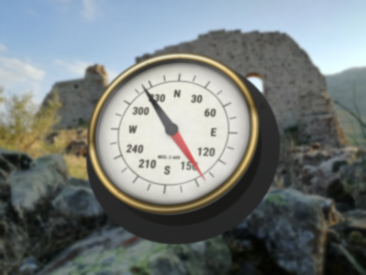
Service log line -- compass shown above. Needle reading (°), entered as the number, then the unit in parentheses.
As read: 142.5 (°)
